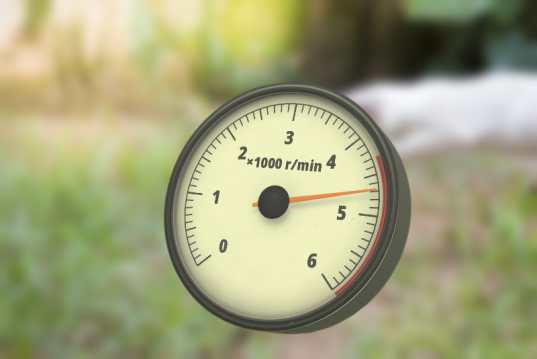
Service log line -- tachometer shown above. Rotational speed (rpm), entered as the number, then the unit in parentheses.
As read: 4700 (rpm)
